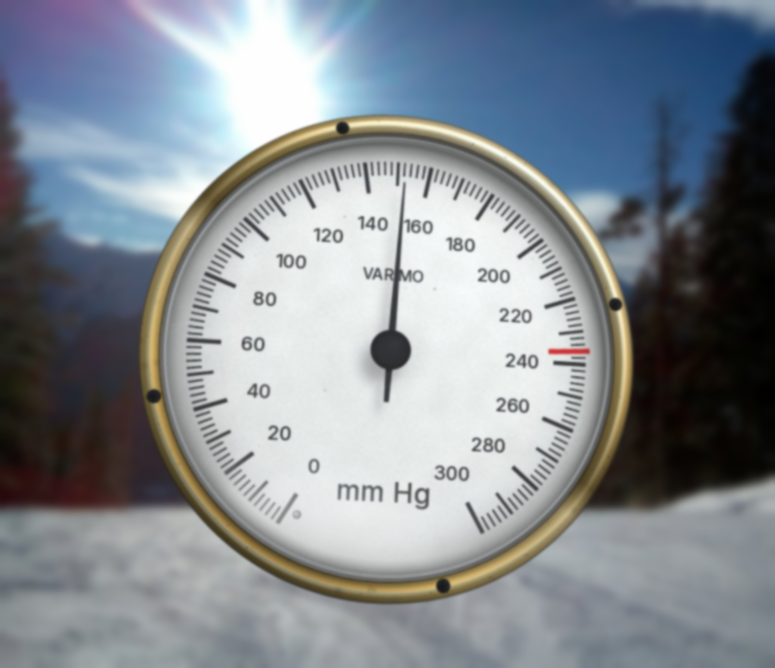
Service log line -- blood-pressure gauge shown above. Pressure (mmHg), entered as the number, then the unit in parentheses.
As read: 152 (mmHg)
